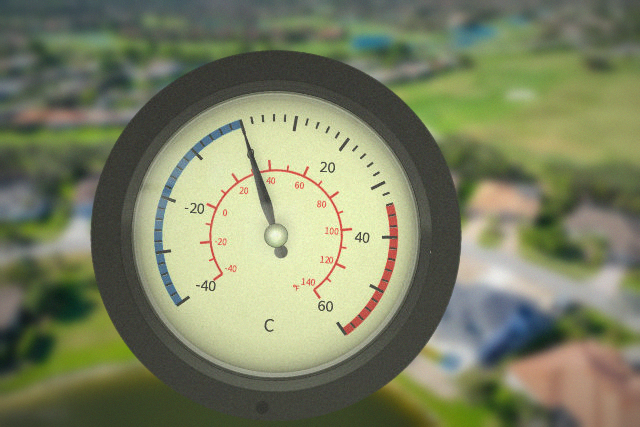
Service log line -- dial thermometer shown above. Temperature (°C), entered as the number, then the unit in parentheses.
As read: 0 (°C)
